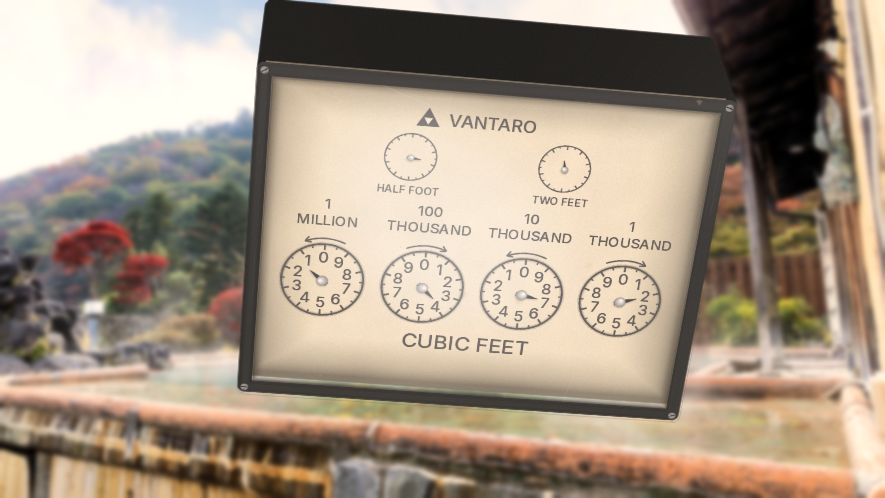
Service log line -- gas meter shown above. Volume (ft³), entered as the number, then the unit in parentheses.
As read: 137200 (ft³)
